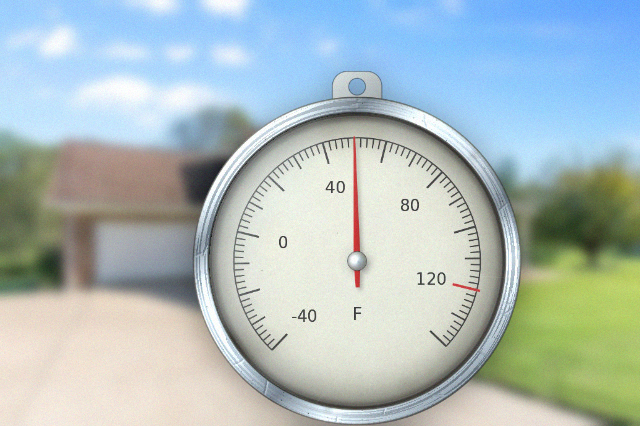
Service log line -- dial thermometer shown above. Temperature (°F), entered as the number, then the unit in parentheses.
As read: 50 (°F)
